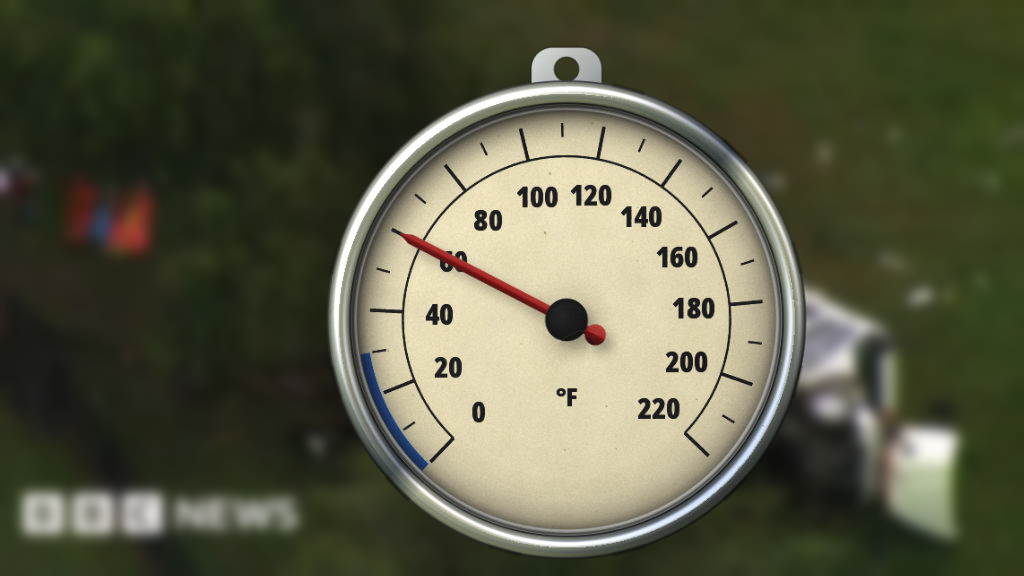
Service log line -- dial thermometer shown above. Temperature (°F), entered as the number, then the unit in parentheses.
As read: 60 (°F)
